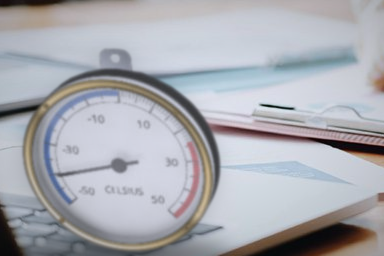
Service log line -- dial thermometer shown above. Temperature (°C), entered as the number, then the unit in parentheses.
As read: -40 (°C)
